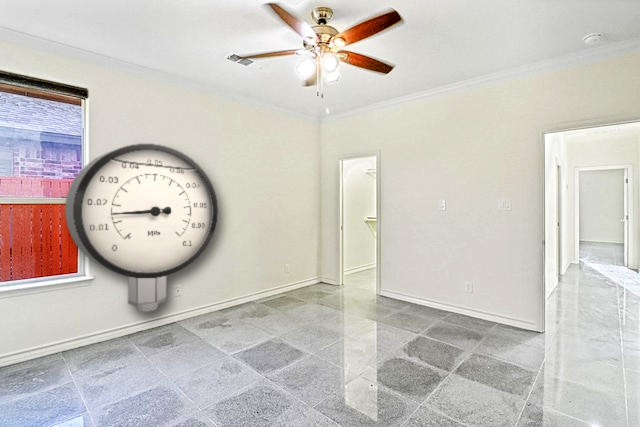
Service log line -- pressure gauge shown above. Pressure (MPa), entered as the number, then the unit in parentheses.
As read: 0.015 (MPa)
